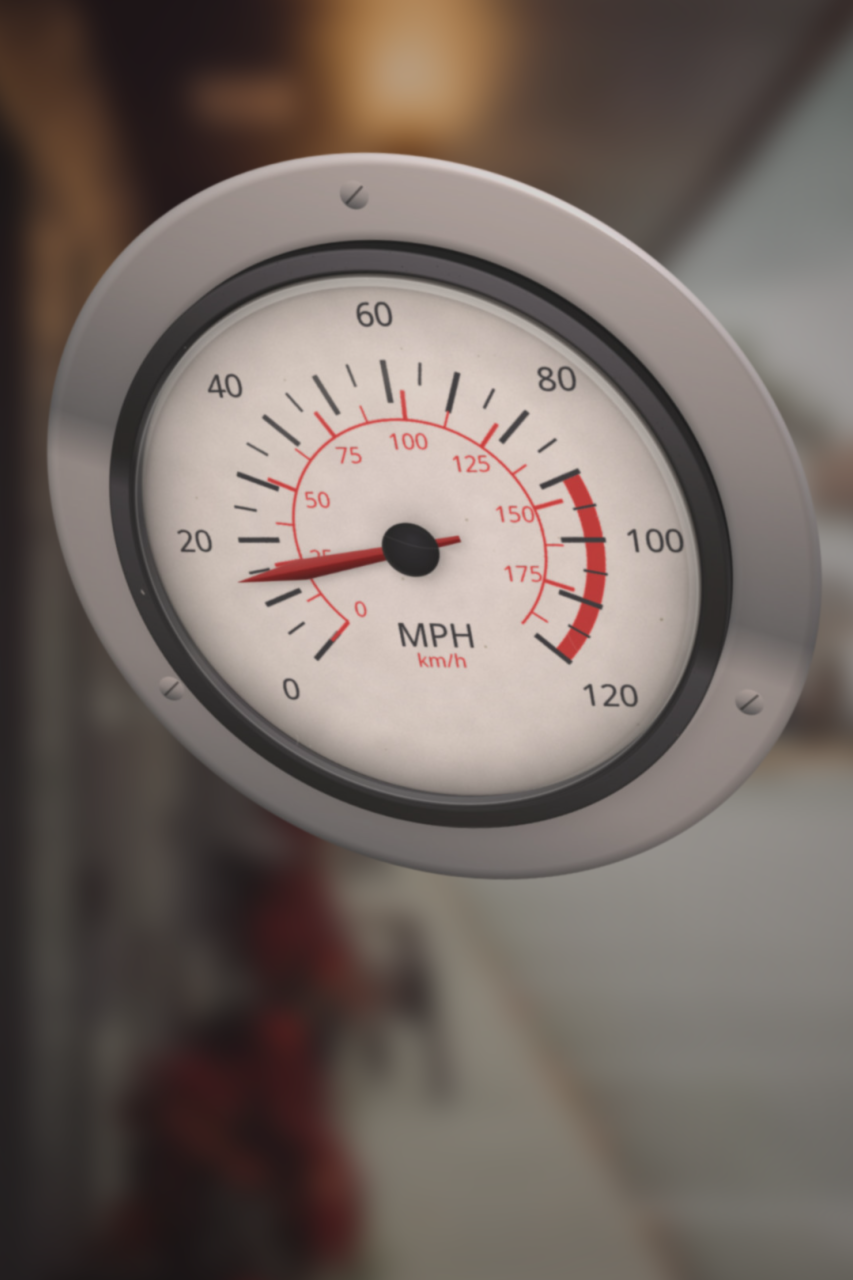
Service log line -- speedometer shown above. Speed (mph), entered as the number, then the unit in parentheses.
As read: 15 (mph)
